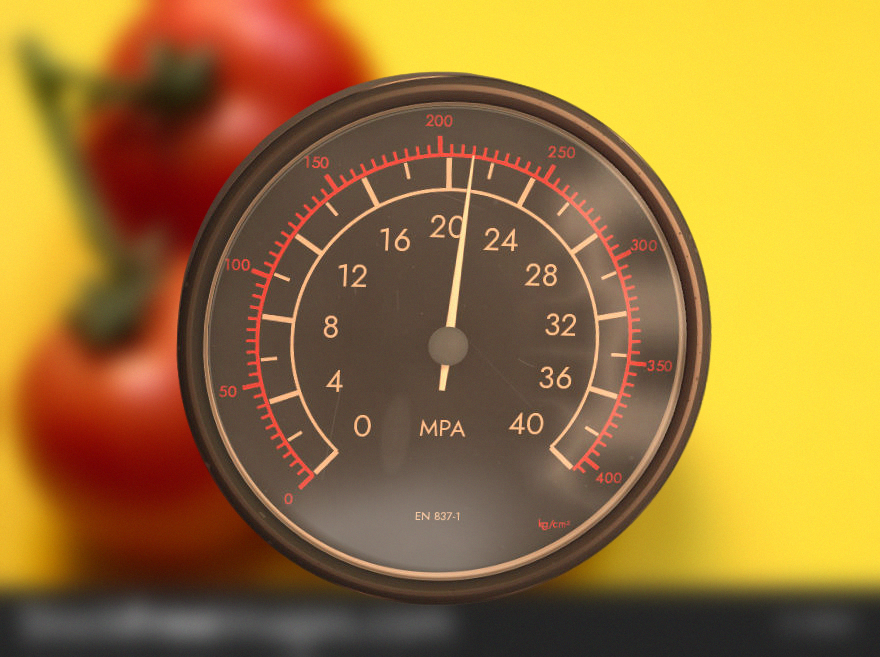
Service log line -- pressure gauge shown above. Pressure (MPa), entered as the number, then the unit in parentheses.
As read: 21 (MPa)
